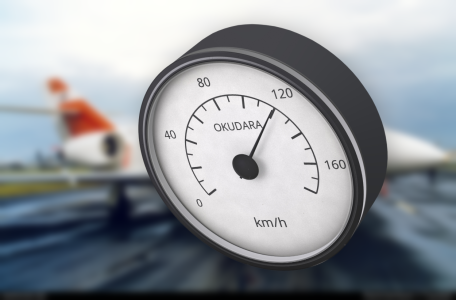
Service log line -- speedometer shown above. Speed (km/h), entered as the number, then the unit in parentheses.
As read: 120 (km/h)
